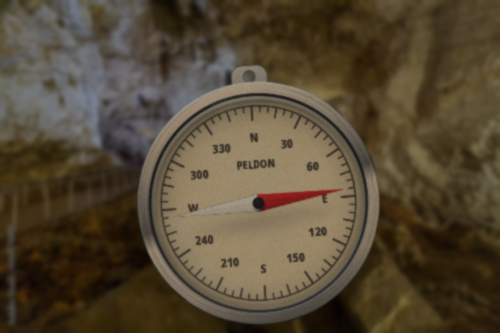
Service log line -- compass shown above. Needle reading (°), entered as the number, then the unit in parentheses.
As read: 85 (°)
